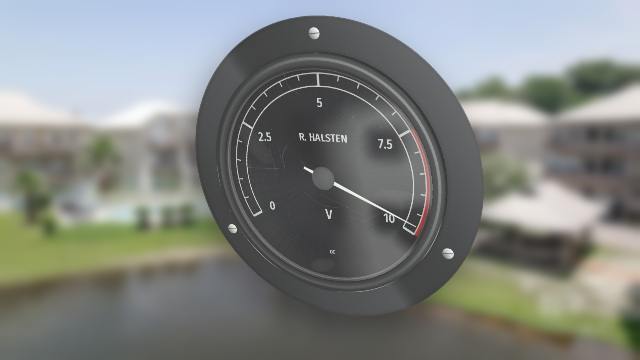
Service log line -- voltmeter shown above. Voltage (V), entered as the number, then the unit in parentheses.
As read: 9.75 (V)
